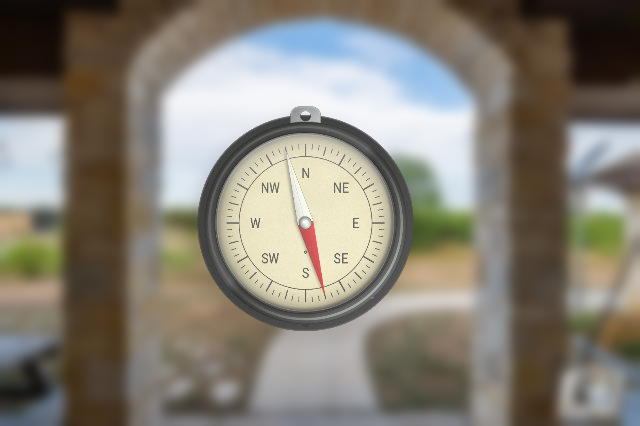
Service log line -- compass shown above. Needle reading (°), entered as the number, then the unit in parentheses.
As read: 165 (°)
